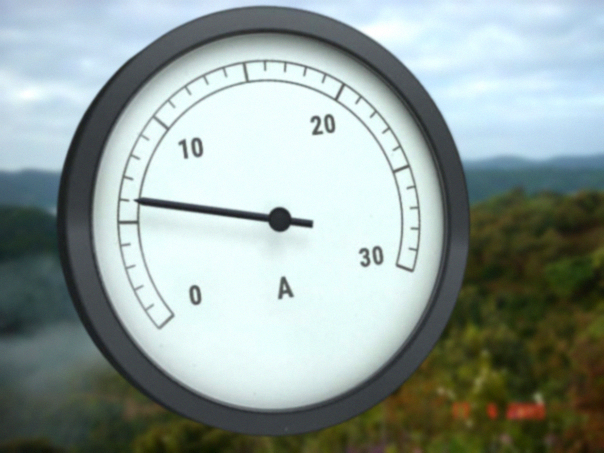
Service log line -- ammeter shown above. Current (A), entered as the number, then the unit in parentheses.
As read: 6 (A)
